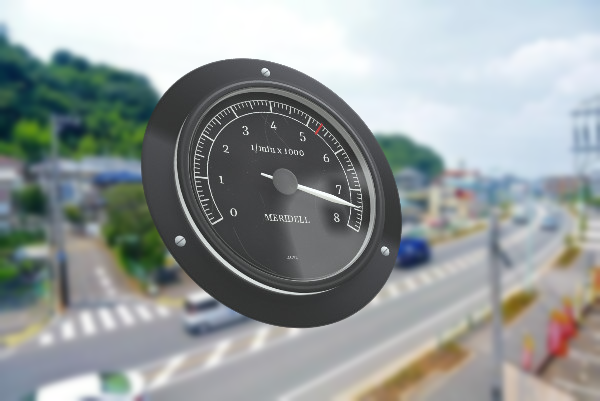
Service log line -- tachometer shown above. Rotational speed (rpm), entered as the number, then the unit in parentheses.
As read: 7500 (rpm)
